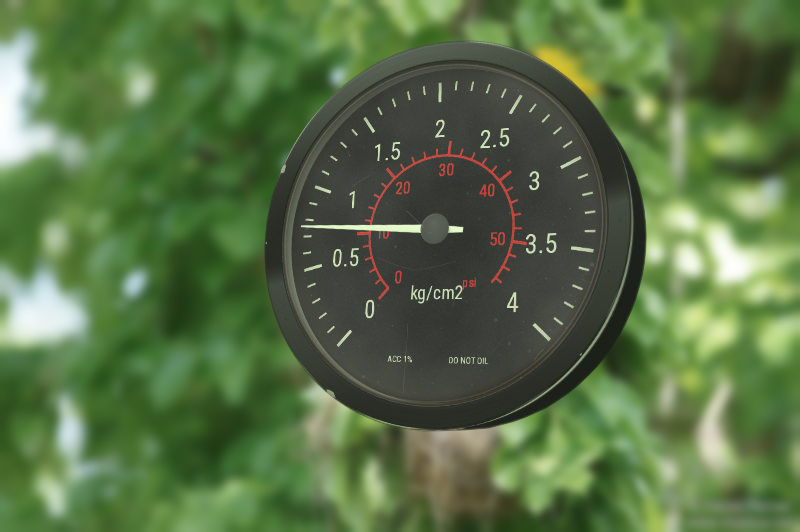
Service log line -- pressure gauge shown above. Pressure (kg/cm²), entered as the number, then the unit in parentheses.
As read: 0.75 (kg/cm²)
